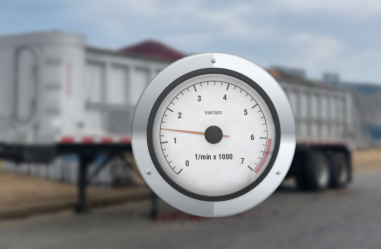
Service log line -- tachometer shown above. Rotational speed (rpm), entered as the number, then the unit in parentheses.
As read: 1400 (rpm)
